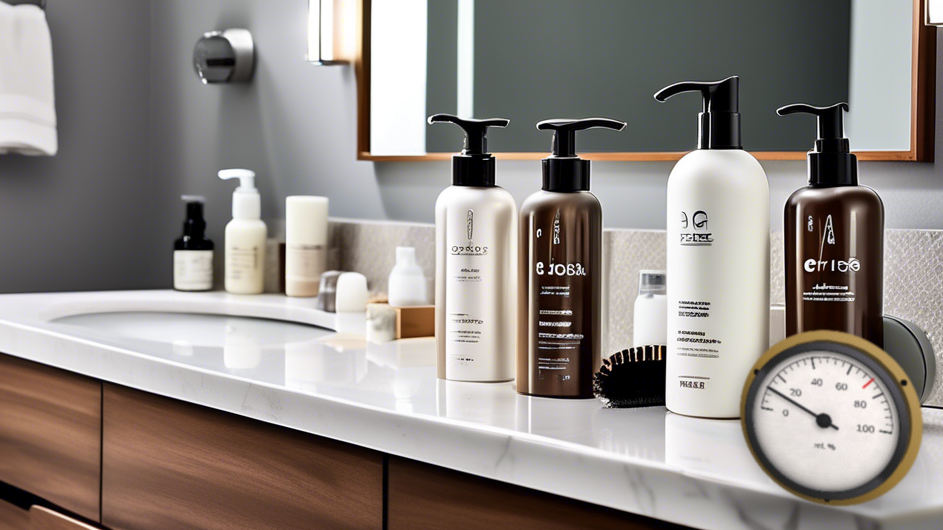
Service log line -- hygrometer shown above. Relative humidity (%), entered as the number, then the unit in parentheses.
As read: 12 (%)
